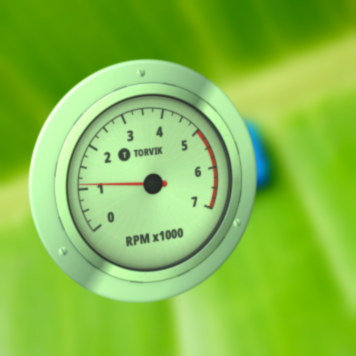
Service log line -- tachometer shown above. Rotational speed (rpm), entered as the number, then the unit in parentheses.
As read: 1125 (rpm)
